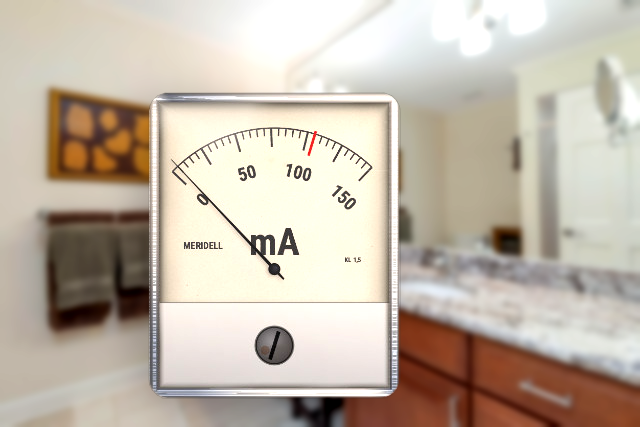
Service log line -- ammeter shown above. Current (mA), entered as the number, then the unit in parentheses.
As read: 5 (mA)
